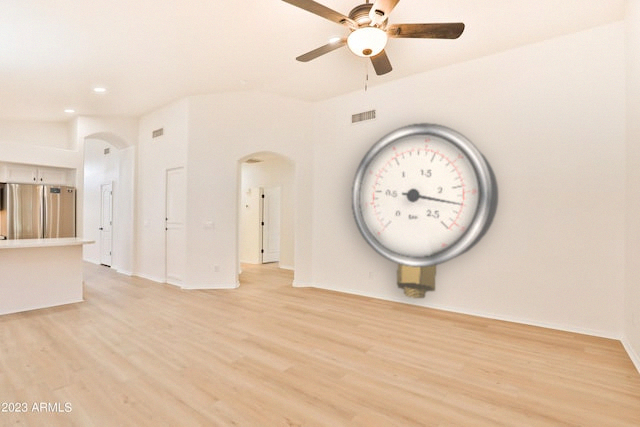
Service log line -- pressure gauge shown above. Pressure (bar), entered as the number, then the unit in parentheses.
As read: 2.2 (bar)
